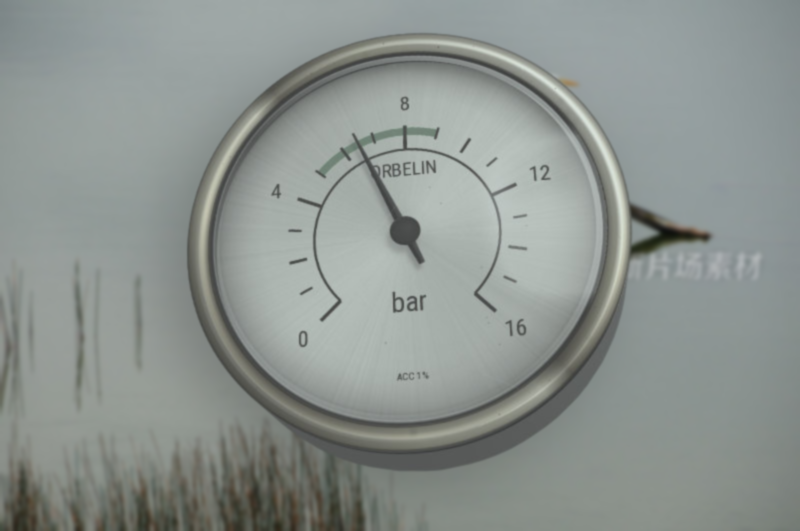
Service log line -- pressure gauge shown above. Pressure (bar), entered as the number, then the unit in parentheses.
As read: 6.5 (bar)
